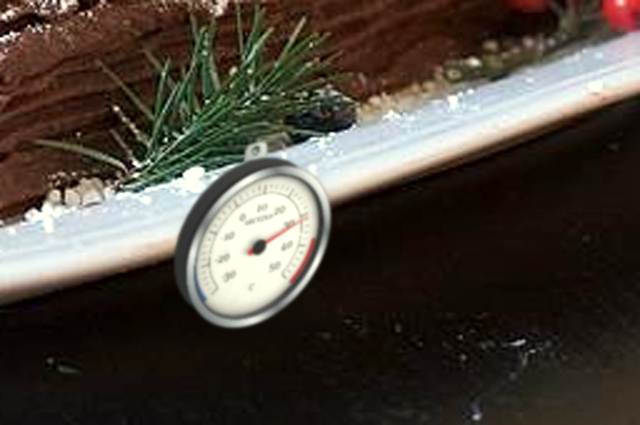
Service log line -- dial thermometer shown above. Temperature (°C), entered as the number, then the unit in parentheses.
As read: 30 (°C)
